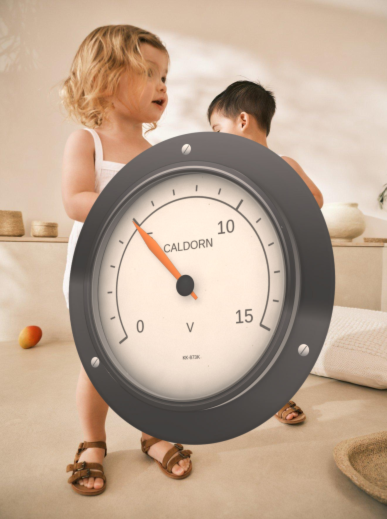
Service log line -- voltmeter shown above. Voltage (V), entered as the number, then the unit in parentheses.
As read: 5 (V)
